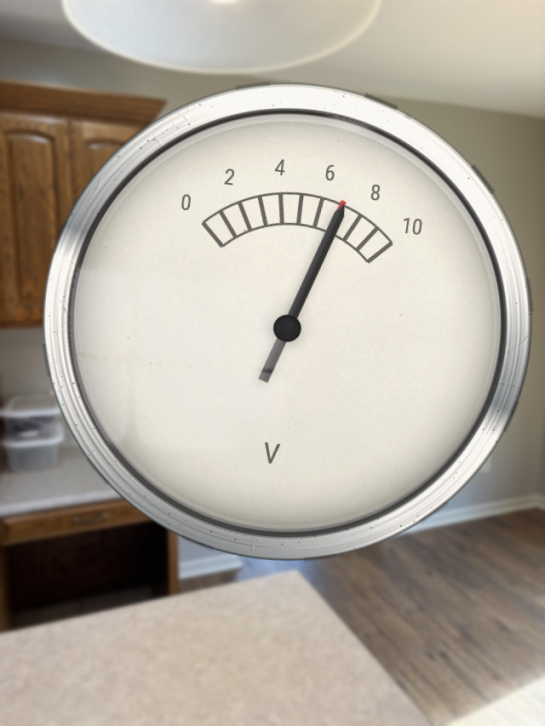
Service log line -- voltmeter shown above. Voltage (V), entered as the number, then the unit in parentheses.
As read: 7 (V)
